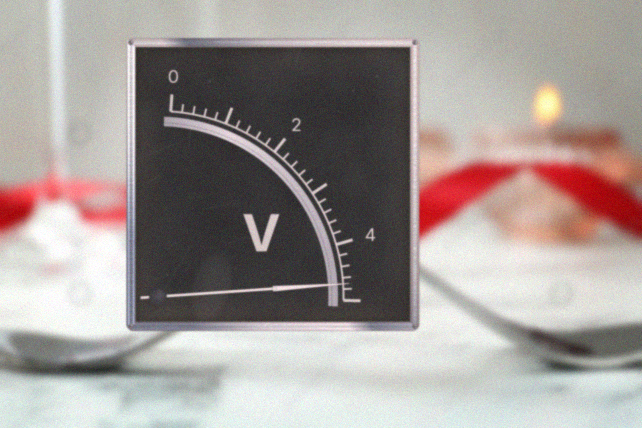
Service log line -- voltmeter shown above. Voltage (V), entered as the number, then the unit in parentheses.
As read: 4.7 (V)
